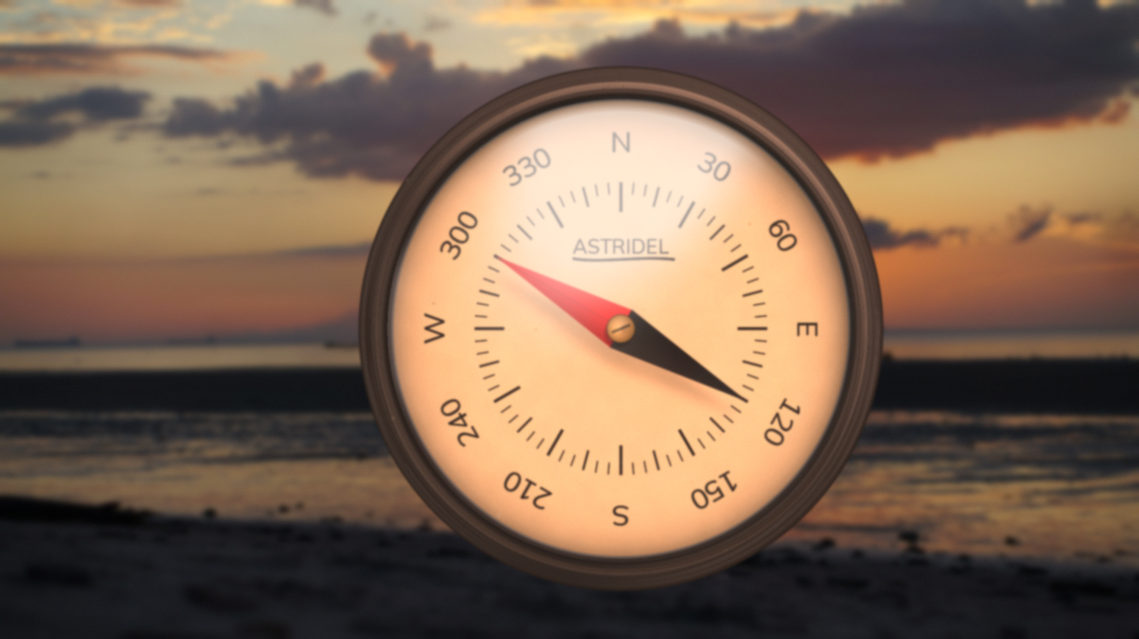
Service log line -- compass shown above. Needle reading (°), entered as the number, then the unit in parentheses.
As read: 300 (°)
